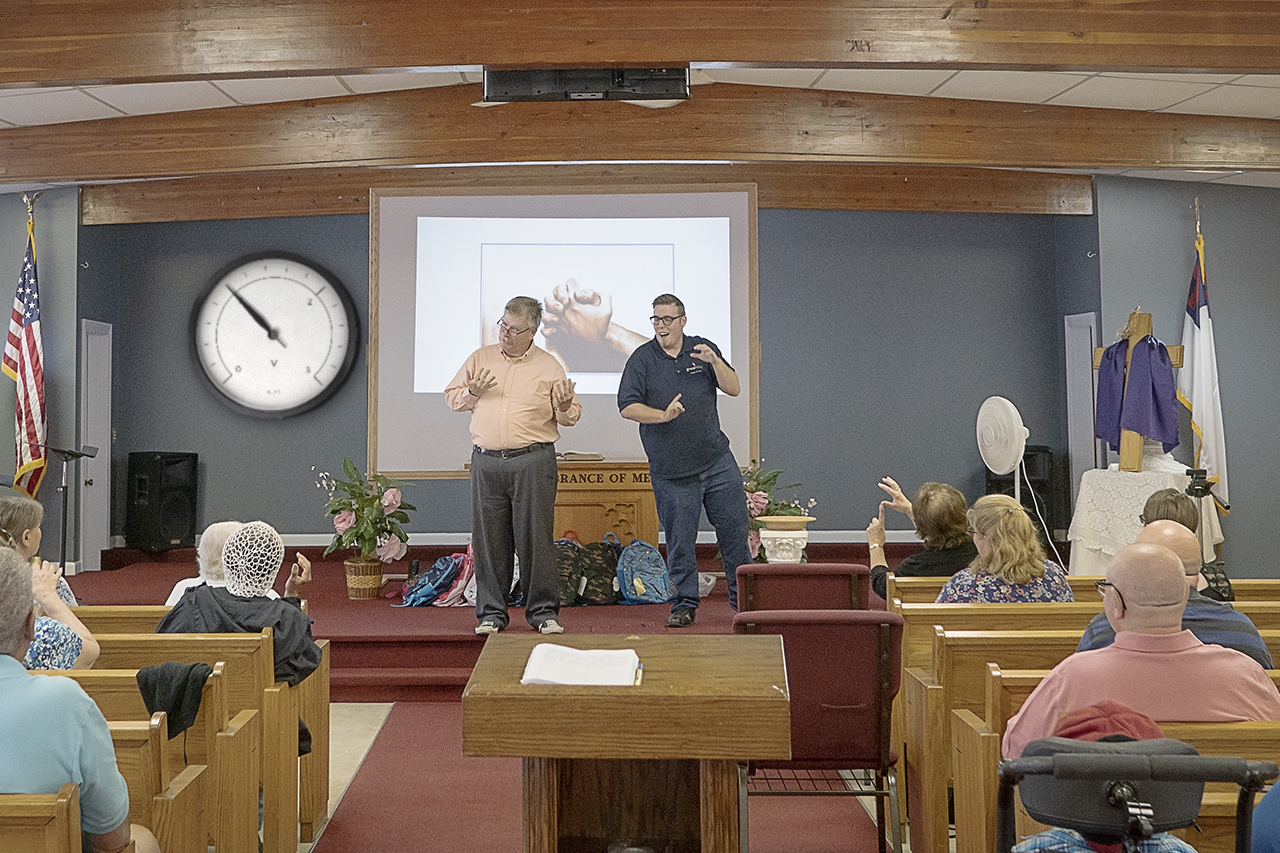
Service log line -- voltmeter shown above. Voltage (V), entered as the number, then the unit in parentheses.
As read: 1 (V)
